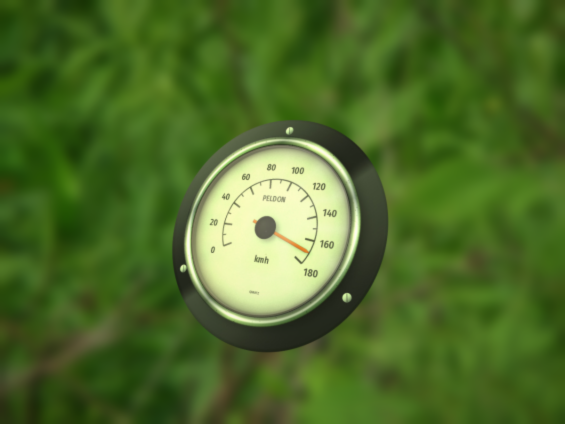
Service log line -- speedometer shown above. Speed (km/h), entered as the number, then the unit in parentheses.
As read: 170 (km/h)
